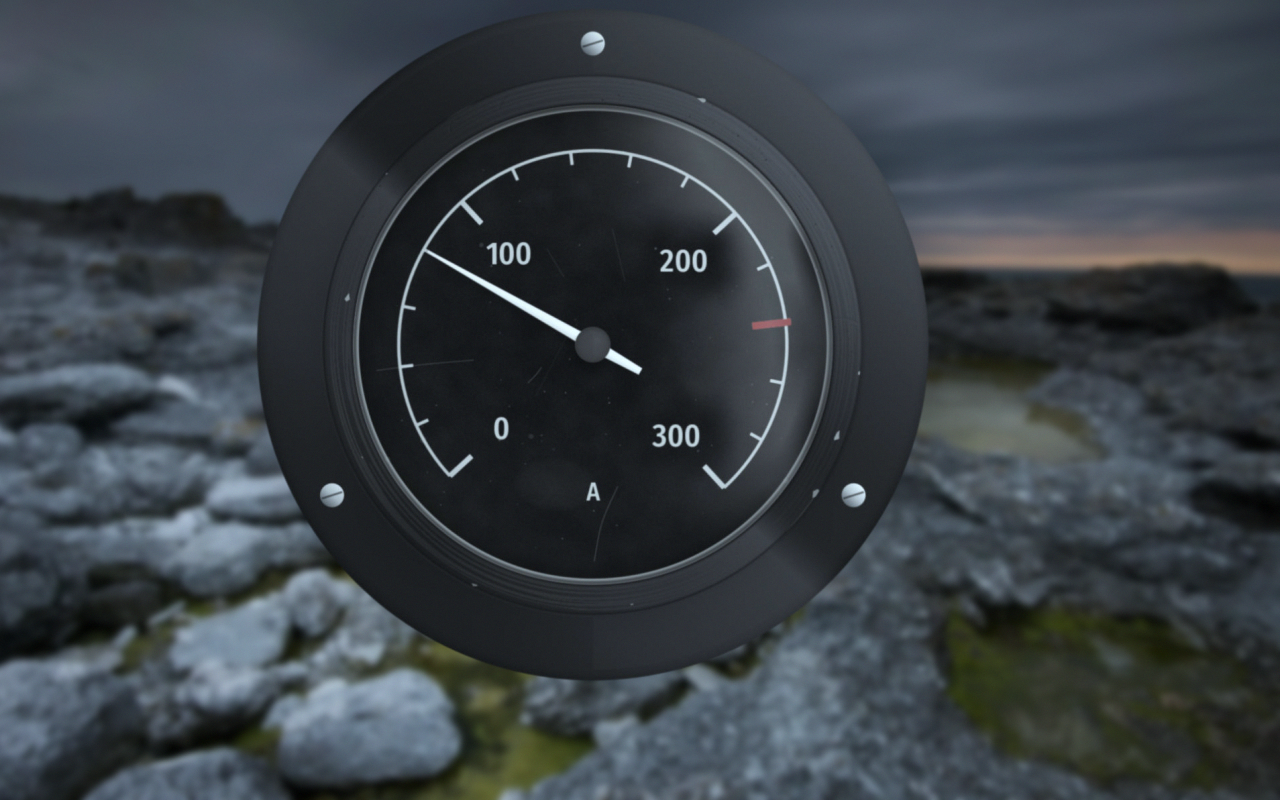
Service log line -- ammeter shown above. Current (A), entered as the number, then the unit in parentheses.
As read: 80 (A)
